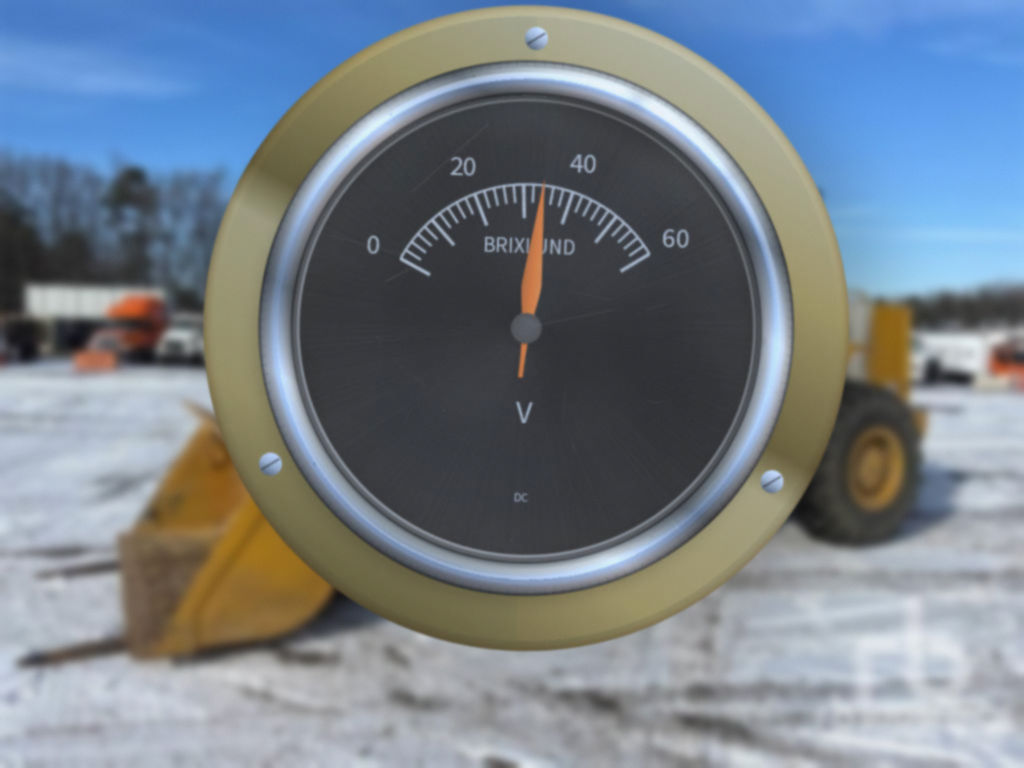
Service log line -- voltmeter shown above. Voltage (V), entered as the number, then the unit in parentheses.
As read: 34 (V)
